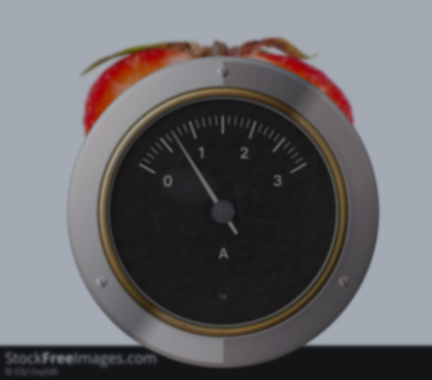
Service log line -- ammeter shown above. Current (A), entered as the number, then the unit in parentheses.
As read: 0.7 (A)
